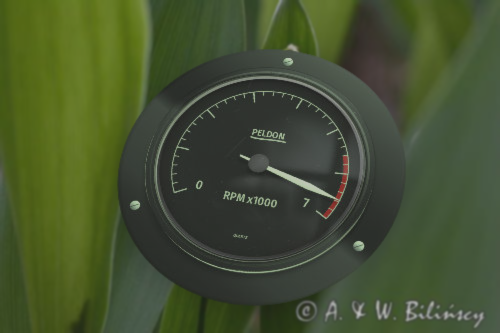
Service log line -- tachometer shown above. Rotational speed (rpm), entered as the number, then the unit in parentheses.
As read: 6600 (rpm)
